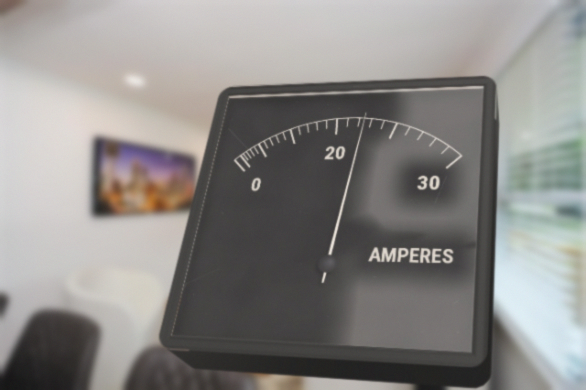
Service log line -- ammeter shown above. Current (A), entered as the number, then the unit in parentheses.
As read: 22.5 (A)
